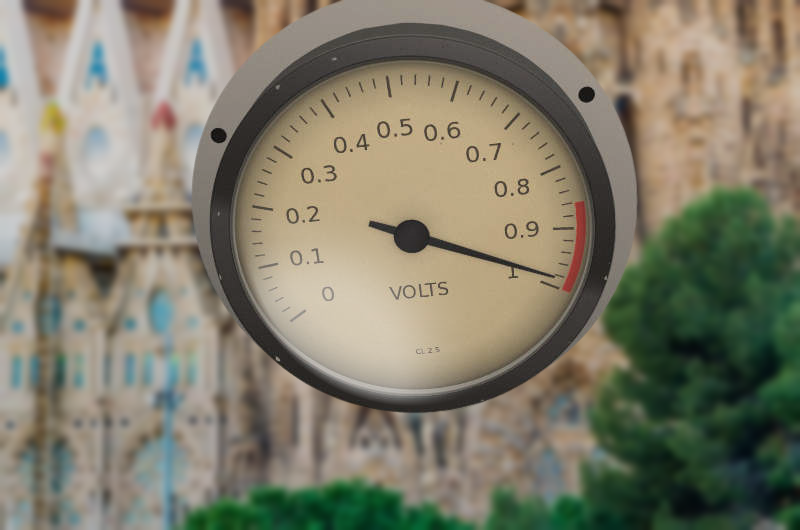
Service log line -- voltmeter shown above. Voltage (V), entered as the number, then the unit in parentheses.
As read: 0.98 (V)
